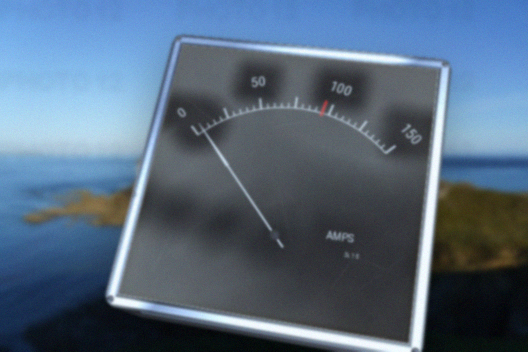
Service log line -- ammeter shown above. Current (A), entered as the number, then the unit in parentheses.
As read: 5 (A)
